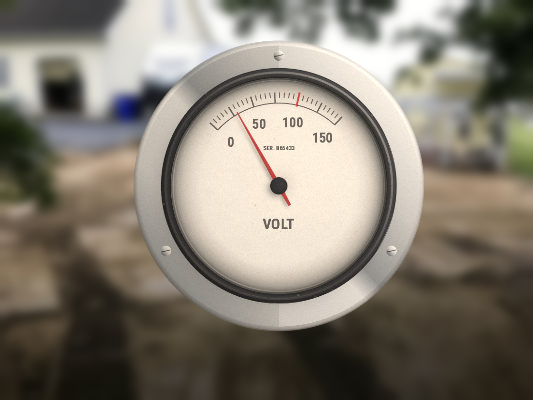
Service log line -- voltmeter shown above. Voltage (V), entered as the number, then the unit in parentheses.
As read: 30 (V)
